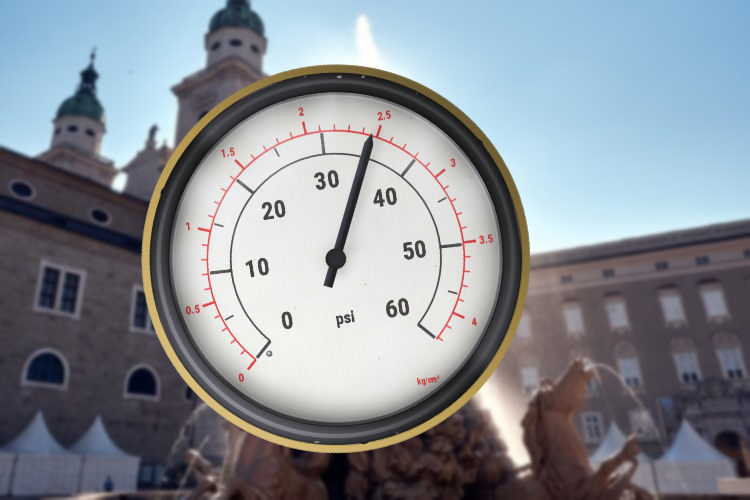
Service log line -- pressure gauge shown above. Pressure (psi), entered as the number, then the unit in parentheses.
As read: 35 (psi)
